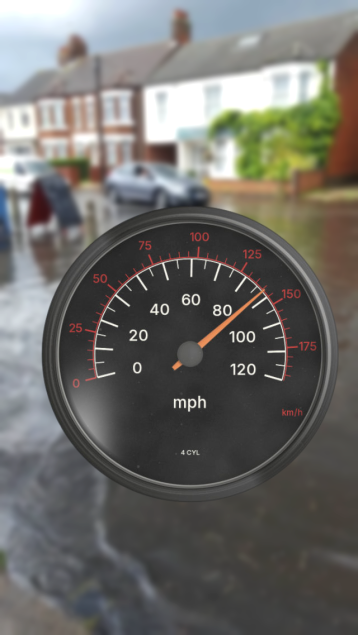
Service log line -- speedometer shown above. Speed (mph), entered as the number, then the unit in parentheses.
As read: 87.5 (mph)
